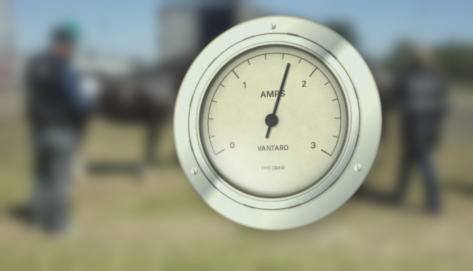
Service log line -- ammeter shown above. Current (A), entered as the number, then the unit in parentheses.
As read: 1.7 (A)
